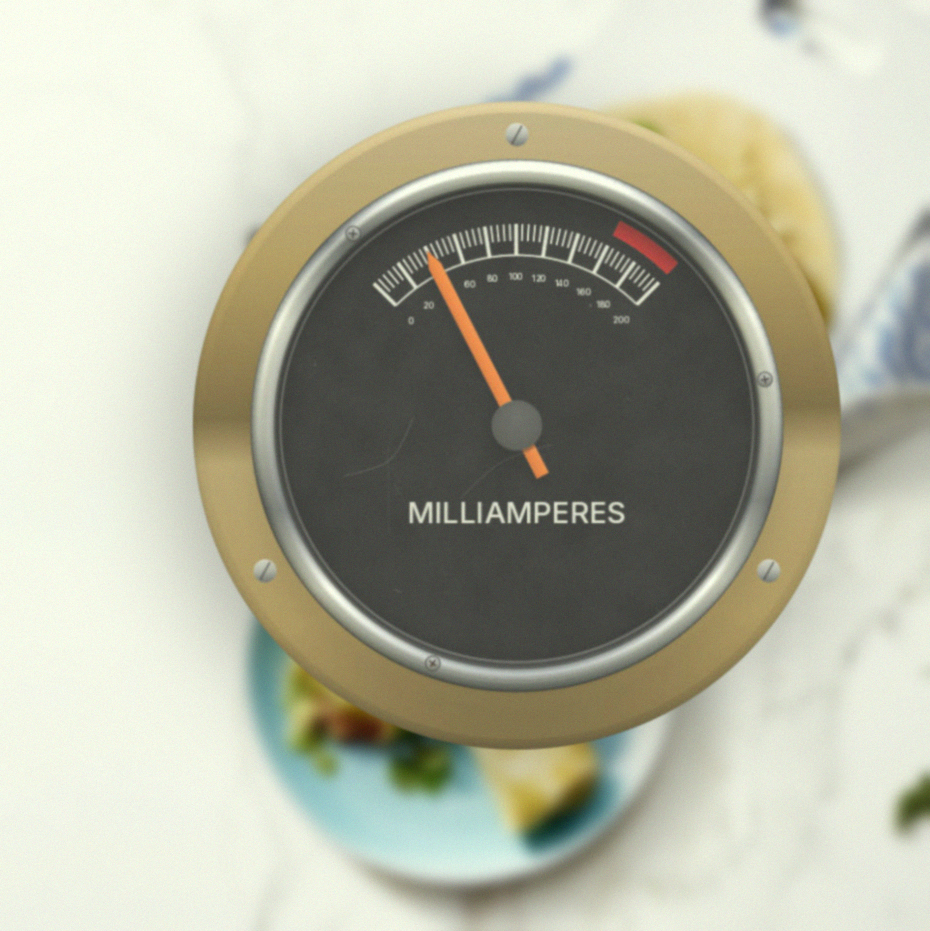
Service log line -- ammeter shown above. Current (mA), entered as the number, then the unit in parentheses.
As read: 40 (mA)
